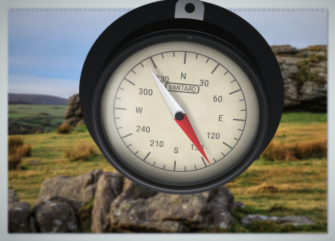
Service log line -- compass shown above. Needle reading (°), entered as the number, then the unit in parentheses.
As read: 145 (°)
